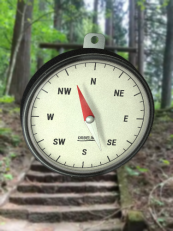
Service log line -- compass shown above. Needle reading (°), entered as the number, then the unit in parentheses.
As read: 335 (°)
